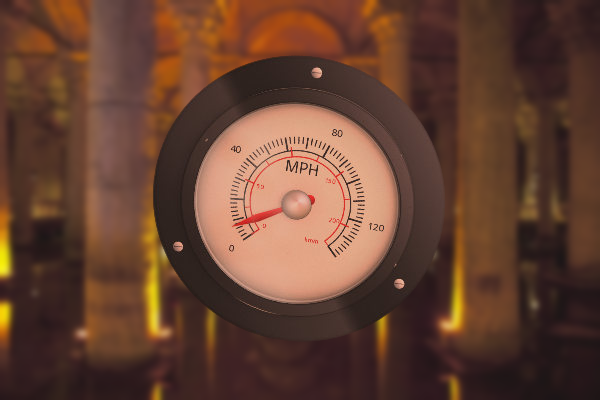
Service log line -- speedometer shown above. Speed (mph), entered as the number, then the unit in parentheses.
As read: 8 (mph)
